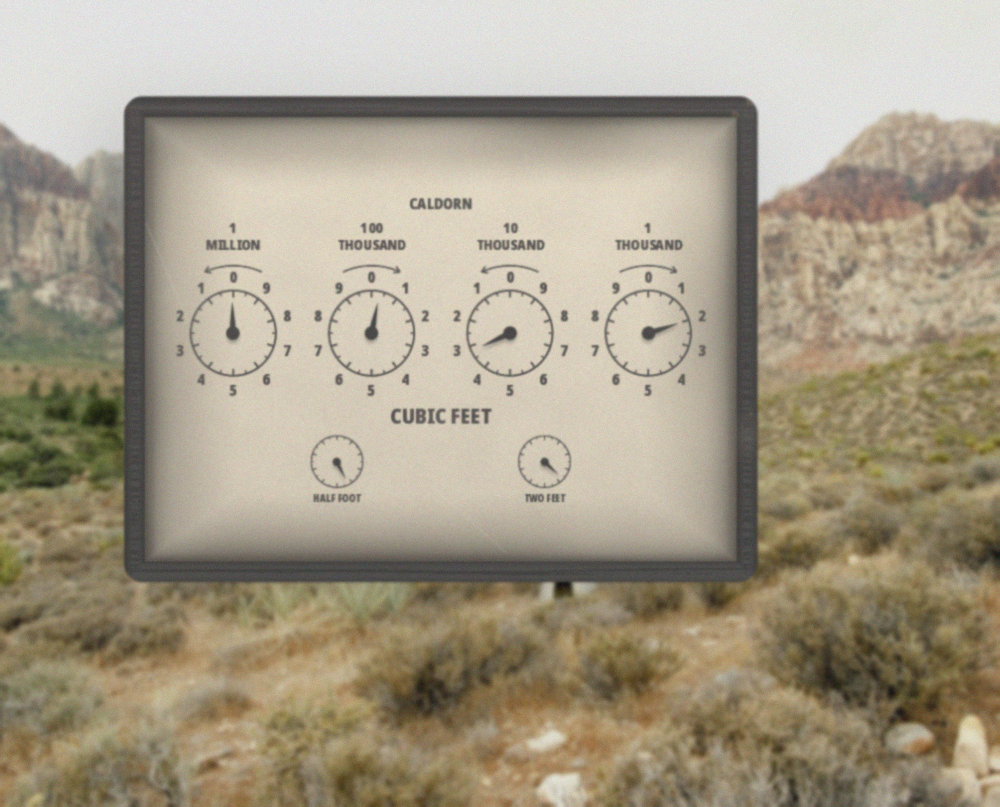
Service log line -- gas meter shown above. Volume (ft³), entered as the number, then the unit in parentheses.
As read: 3200 (ft³)
